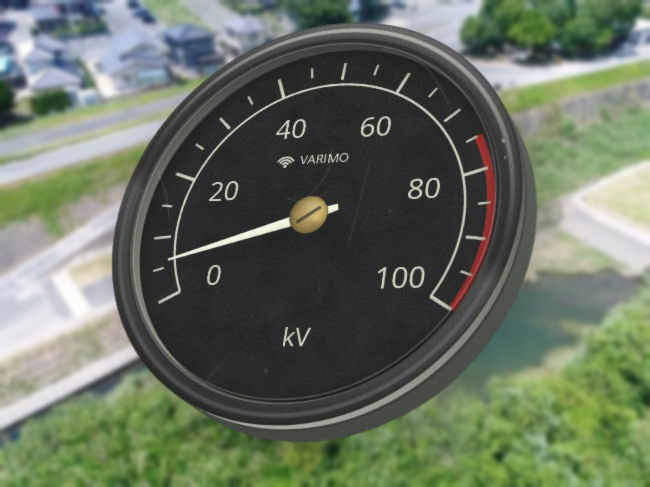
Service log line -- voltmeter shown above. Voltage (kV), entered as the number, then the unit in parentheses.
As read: 5 (kV)
